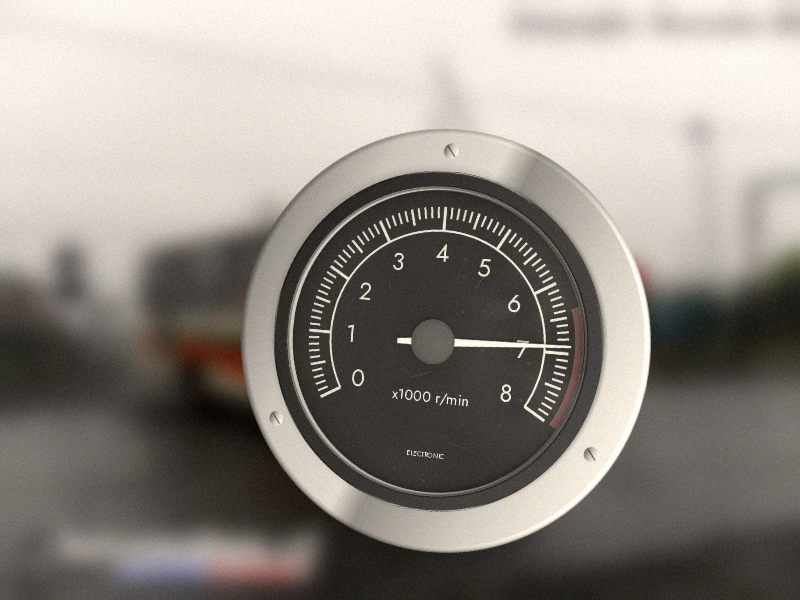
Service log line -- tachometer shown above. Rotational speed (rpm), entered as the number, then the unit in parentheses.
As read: 6900 (rpm)
